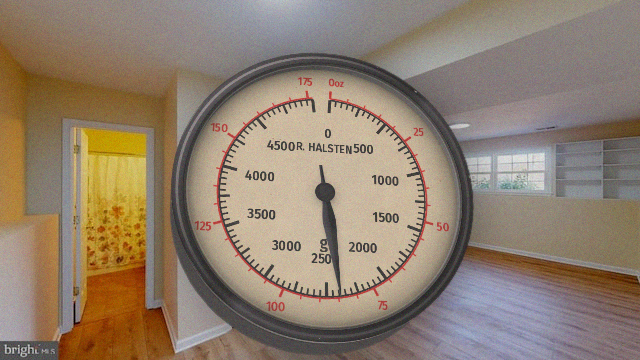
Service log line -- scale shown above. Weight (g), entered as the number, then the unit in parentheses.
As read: 2400 (g)
